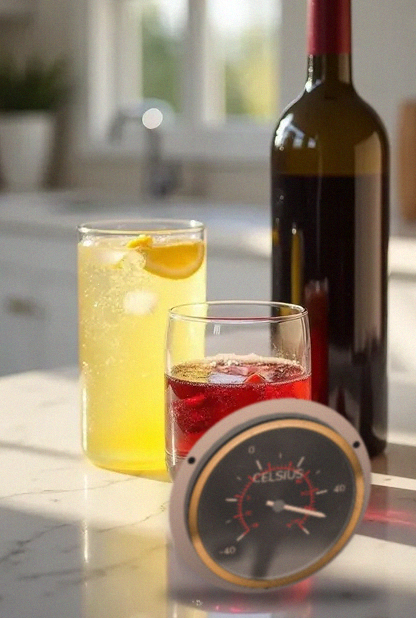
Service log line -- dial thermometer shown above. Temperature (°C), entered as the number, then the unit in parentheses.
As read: 50 (°C)
